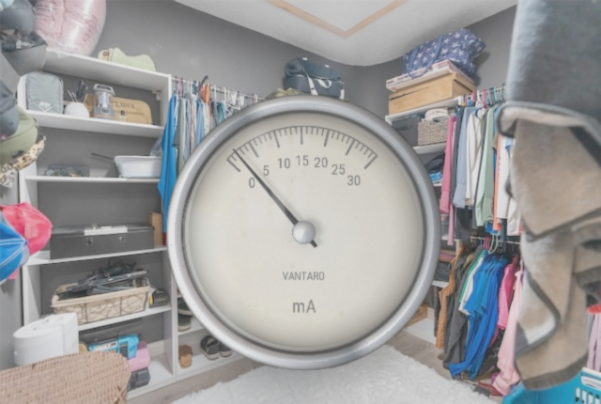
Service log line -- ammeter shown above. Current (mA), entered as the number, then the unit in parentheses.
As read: 2 (mA)
